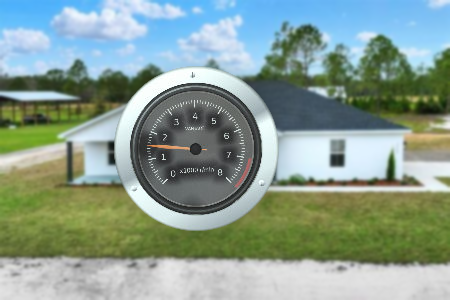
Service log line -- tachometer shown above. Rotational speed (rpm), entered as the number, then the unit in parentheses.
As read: 1500 (rpm)
